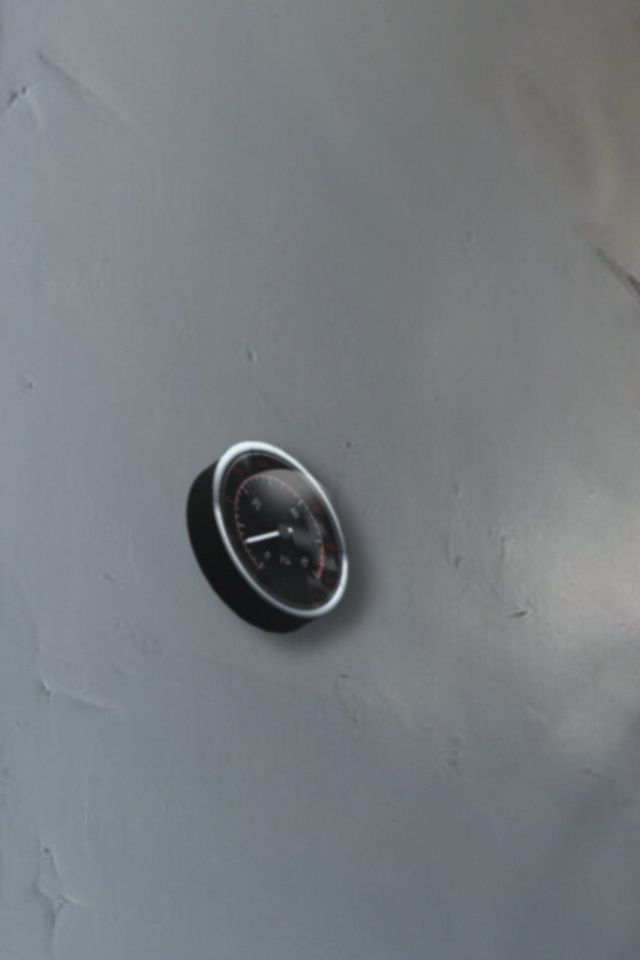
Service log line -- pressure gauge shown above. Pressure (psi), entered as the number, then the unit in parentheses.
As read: 6 (psi)
